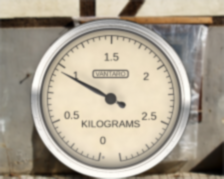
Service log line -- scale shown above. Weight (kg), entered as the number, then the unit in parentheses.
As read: 0.95 (kg)
